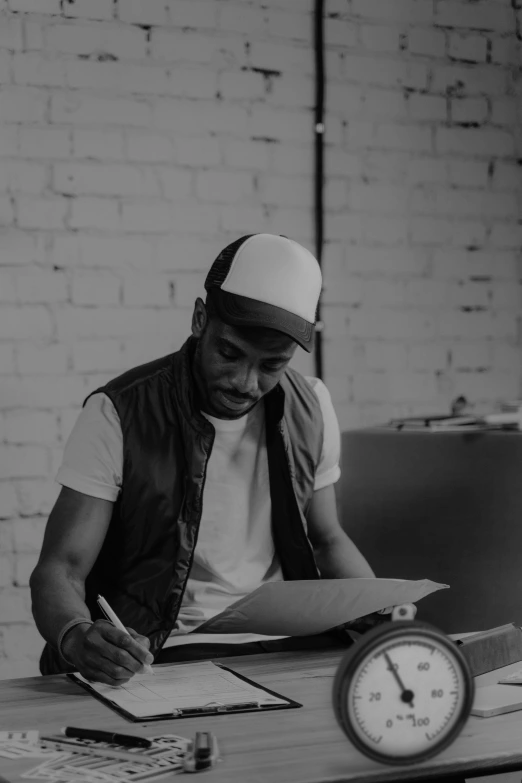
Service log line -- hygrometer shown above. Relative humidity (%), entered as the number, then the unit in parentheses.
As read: 40 (%)
